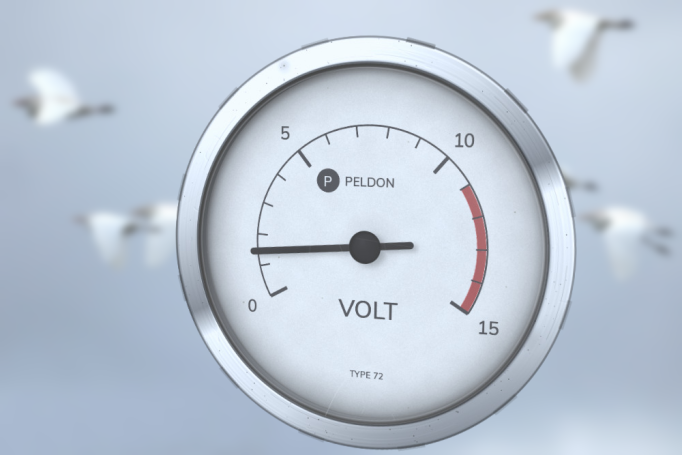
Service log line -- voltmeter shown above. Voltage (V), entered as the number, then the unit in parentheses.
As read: 1.5 (V)
